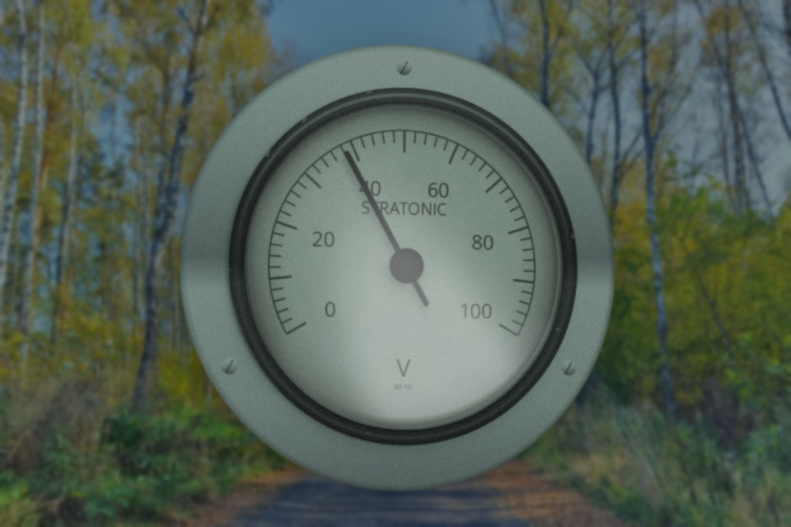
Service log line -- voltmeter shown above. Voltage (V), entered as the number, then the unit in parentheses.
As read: 38 (V)
